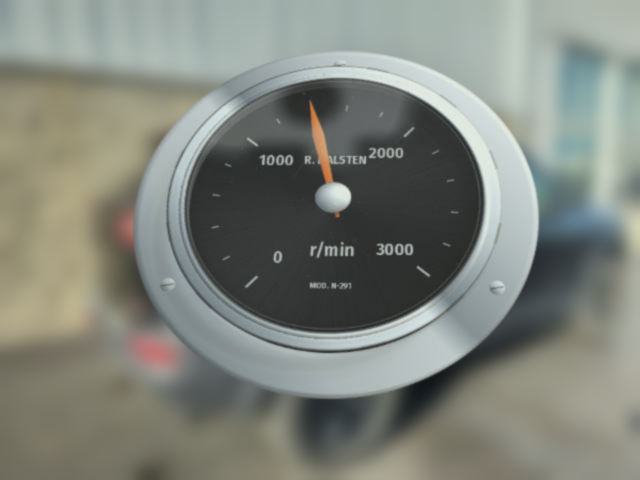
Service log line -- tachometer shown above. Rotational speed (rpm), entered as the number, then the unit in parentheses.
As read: 1400 (rpm)
